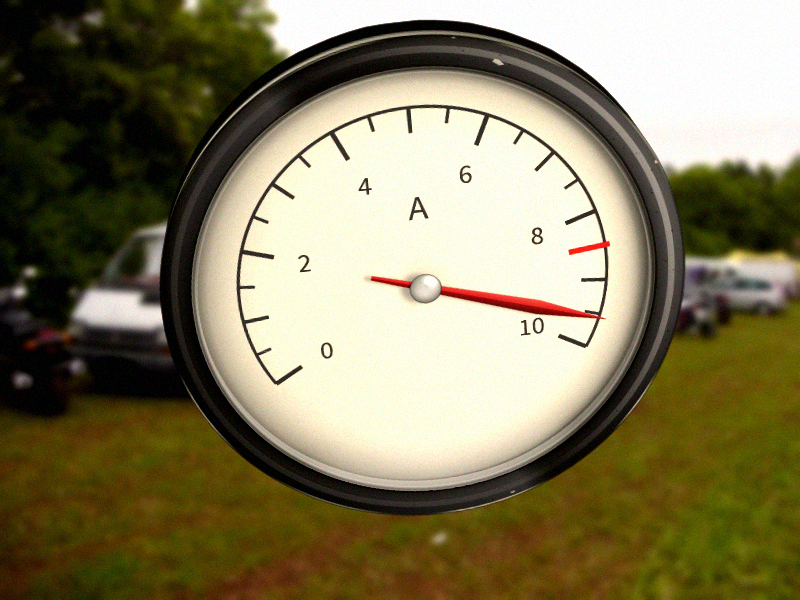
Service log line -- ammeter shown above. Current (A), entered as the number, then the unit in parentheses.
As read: 9.5 (A)
